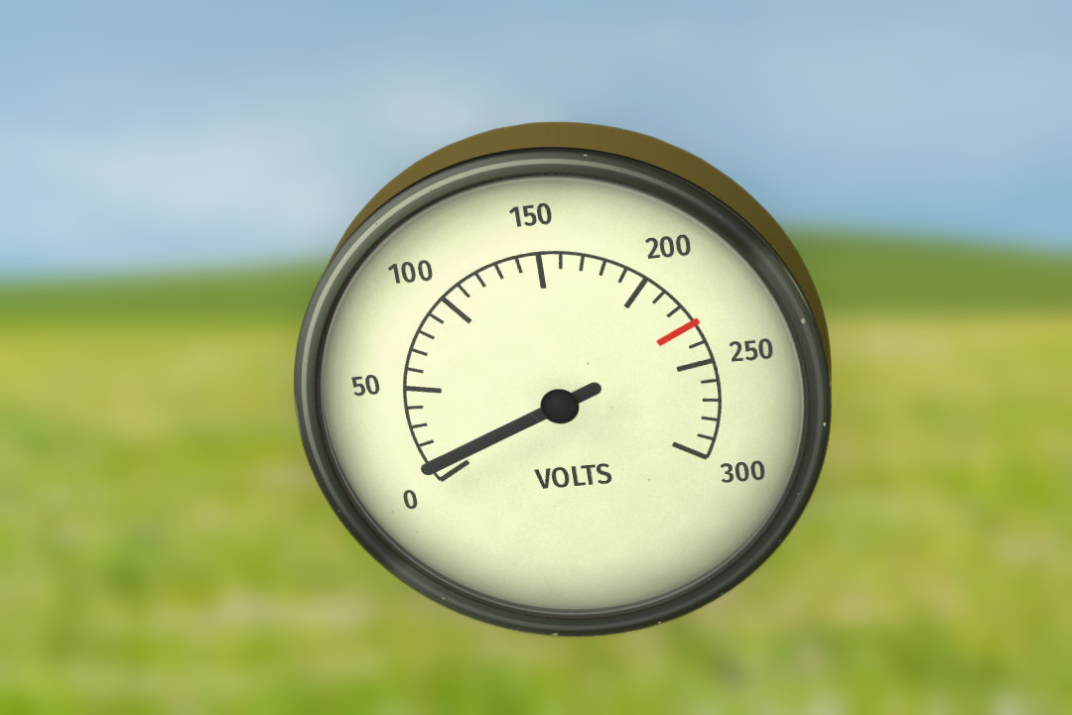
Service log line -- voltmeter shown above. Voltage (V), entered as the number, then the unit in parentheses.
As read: 10 (V)
